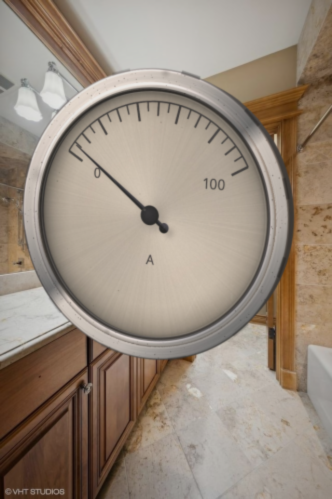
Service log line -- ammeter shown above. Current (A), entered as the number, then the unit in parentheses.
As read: 5 (A)
